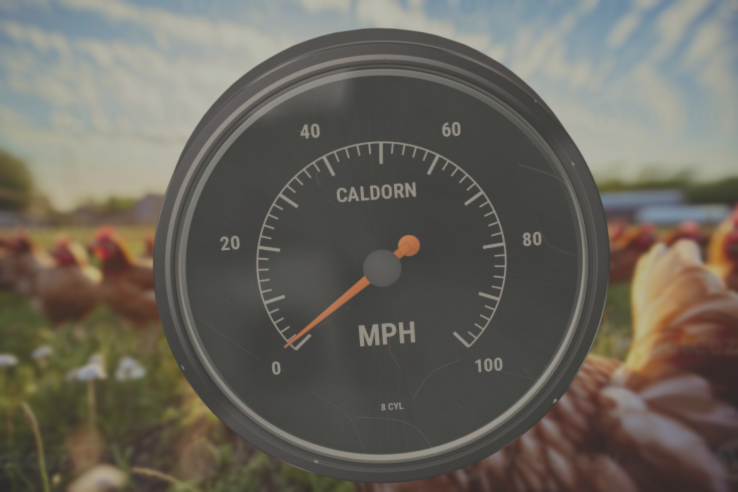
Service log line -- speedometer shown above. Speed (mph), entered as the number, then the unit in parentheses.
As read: 2 (mph)
